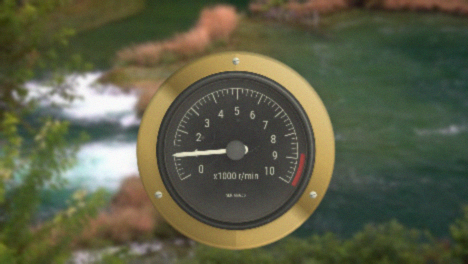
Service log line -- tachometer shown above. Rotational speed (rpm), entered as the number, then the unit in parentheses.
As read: 1000 (rpm)
